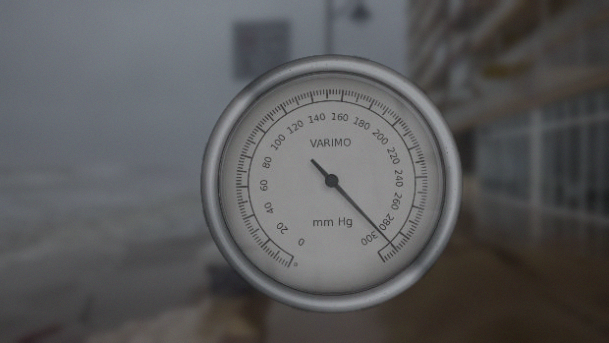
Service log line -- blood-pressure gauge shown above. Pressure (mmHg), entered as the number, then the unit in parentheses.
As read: 290 (mmHg)
